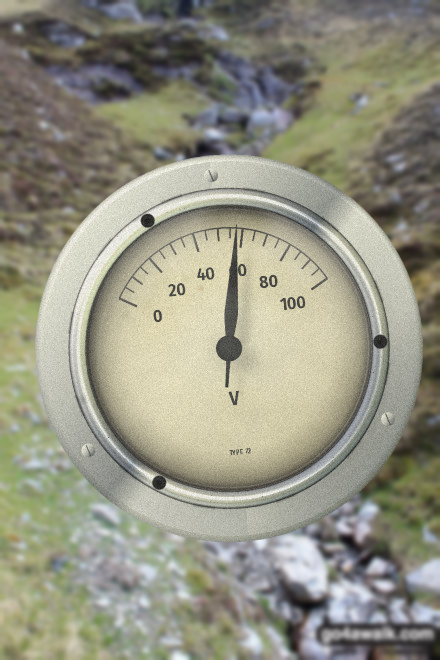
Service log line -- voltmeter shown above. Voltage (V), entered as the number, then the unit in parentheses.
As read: 57.5 (V)
